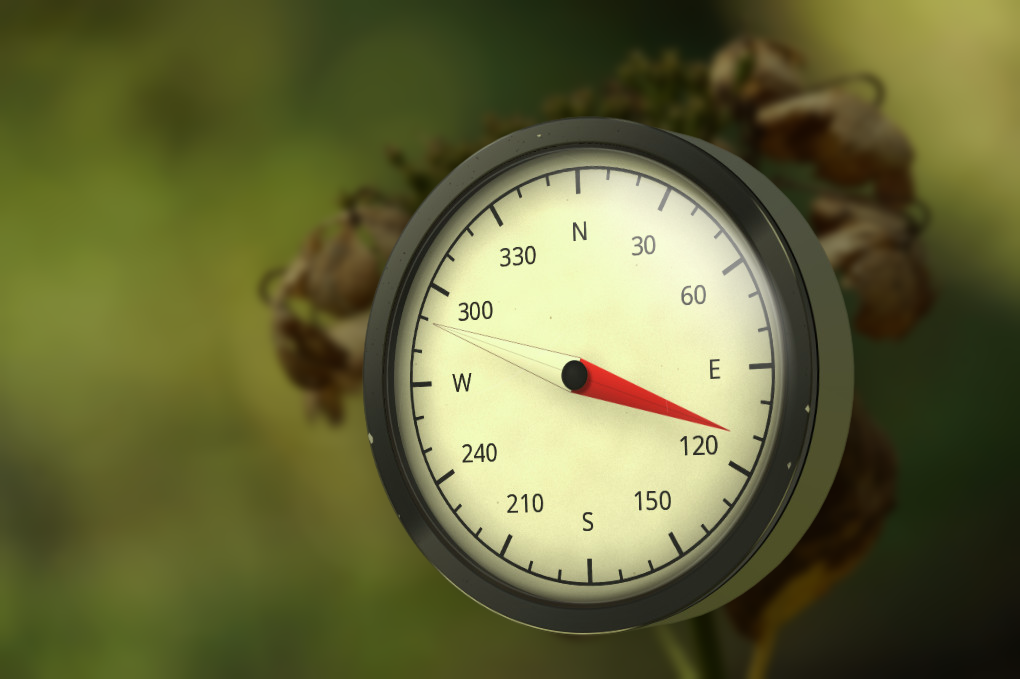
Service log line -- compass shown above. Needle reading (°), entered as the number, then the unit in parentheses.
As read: 110 (°)
